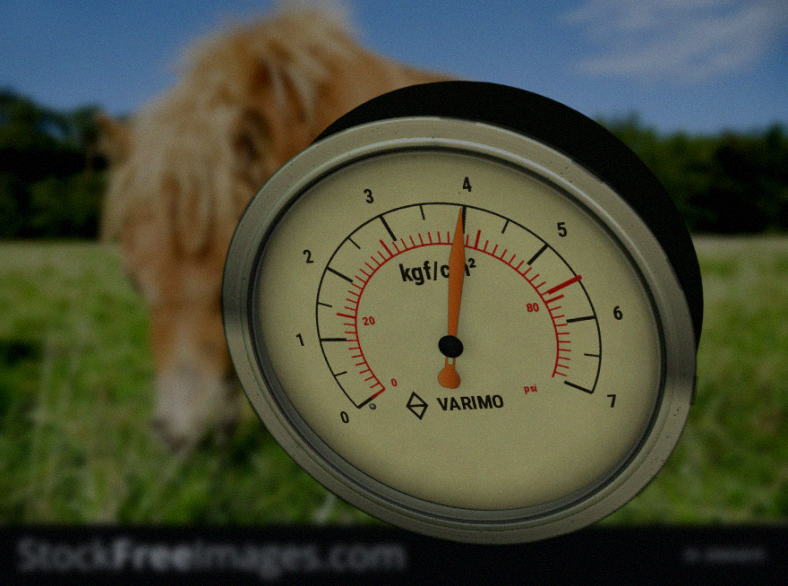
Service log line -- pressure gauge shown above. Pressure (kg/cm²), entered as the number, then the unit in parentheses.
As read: 4 (kg/cm²)
